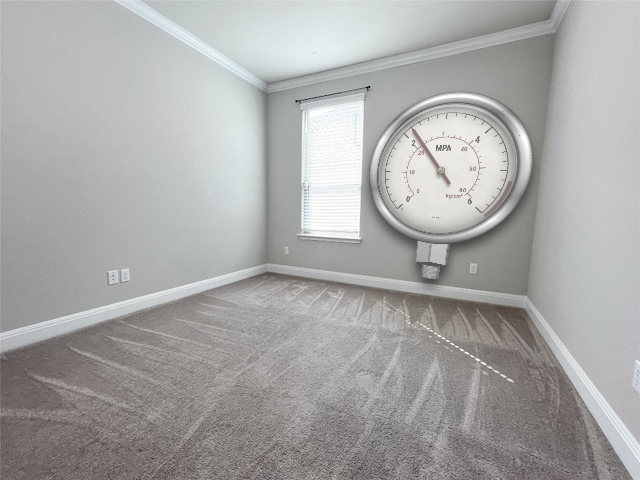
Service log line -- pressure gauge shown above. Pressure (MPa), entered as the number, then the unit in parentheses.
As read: 2.2 (MPa)
